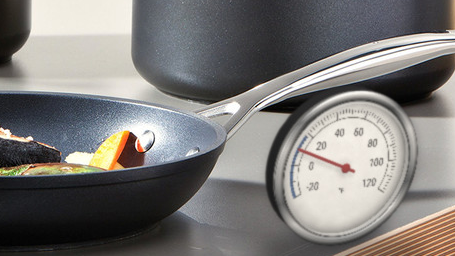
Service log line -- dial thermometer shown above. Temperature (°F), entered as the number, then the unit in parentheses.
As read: 10 (°F)
